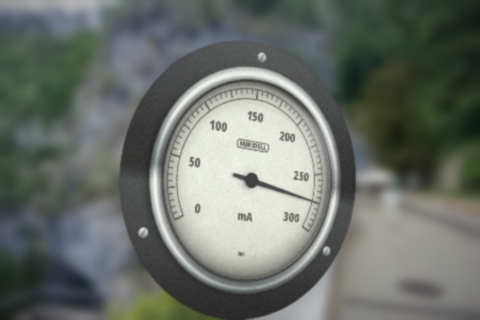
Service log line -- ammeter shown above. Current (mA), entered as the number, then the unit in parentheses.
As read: 275 (mA)
